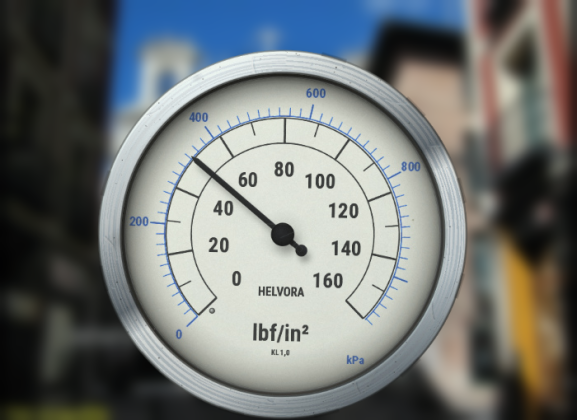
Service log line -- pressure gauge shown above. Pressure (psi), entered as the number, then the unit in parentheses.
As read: 50 (psi)
